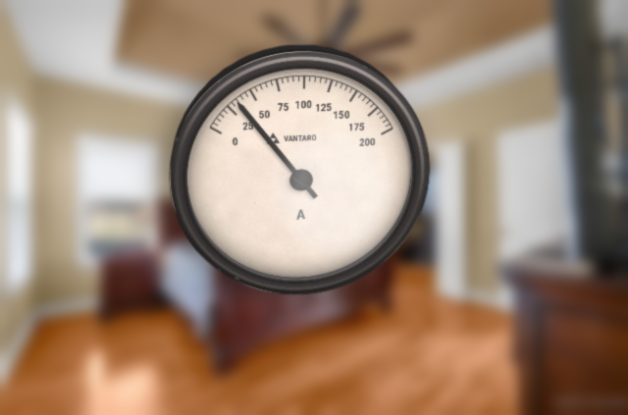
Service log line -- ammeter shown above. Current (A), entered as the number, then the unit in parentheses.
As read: 35 (A)
